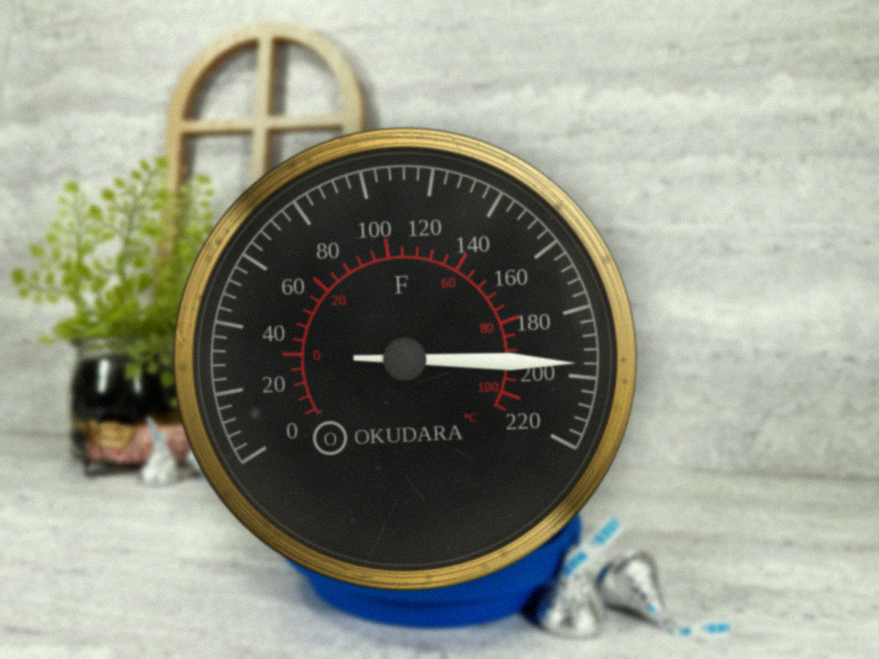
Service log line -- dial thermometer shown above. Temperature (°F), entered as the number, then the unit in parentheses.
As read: 196 (°F)
